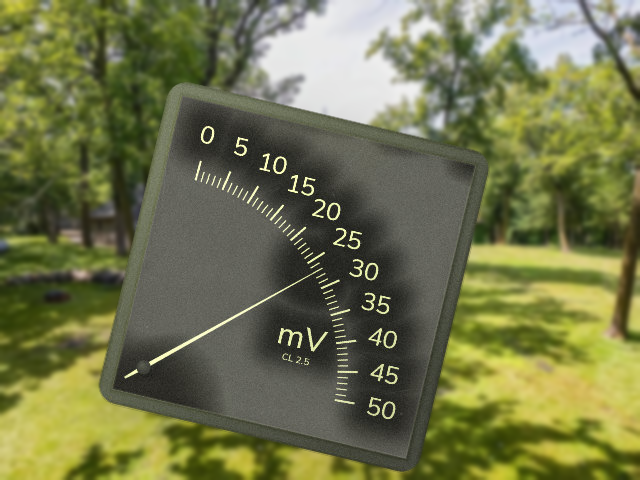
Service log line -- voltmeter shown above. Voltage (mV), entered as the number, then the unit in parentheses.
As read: 27 (mV)
